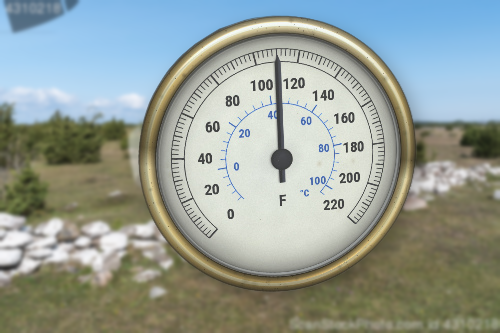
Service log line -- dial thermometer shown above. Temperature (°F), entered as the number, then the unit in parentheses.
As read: 110 (°F)
